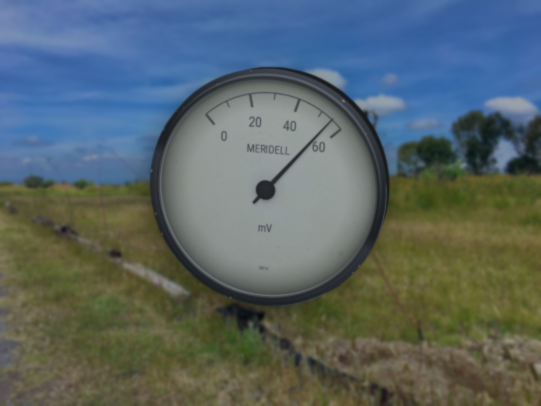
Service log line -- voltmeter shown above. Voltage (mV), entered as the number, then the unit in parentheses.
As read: 55 (mV)
